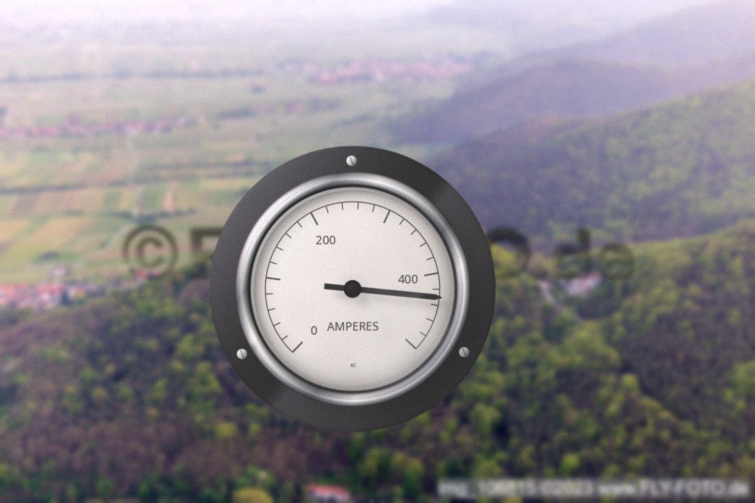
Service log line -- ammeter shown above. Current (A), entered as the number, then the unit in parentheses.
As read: 430 (A)
